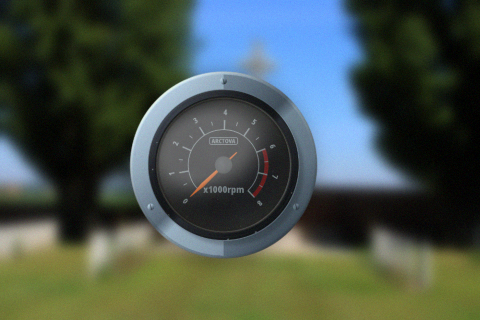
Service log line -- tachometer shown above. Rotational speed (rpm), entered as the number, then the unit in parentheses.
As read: 0 (rpm)
